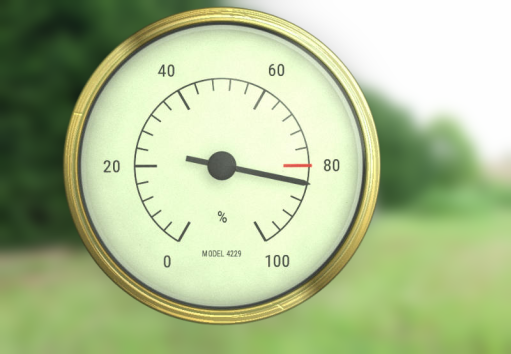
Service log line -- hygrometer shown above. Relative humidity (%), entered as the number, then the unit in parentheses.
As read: 84 (%)
